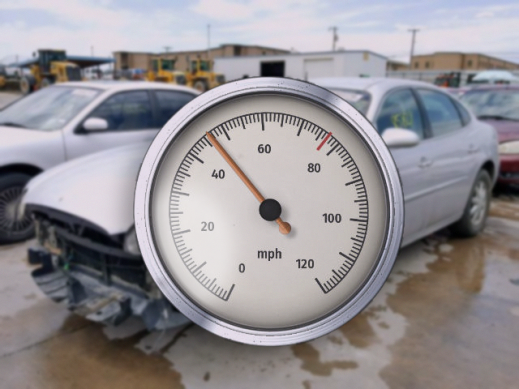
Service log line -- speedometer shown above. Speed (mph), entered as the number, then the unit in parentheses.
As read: 46 (mph)
